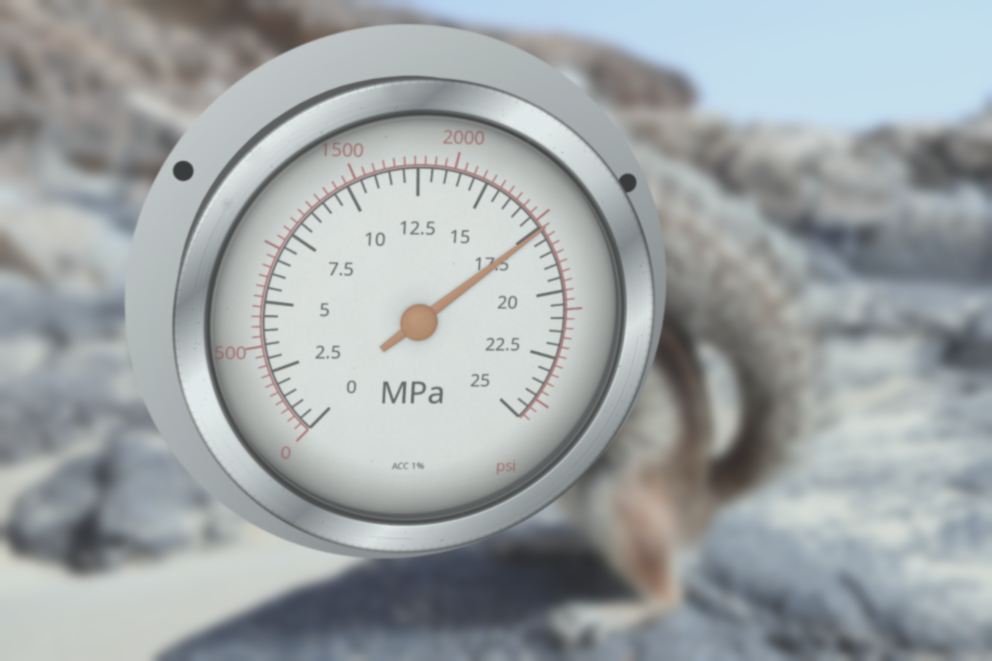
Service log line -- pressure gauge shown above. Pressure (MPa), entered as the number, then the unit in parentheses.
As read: 17.5 (MPa)
